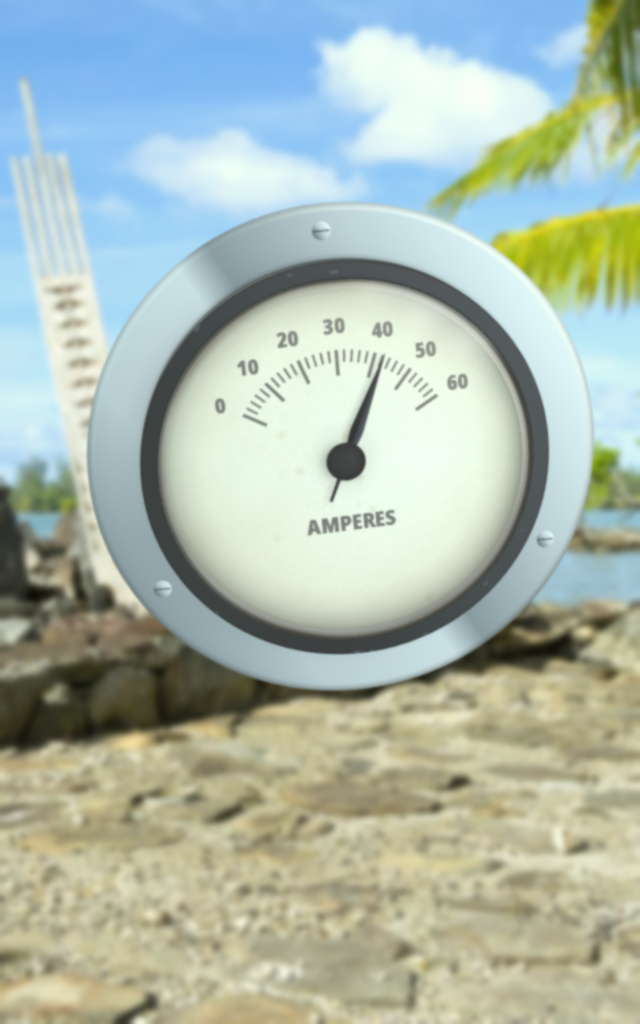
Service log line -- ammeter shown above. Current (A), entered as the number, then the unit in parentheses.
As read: 42 (A)
